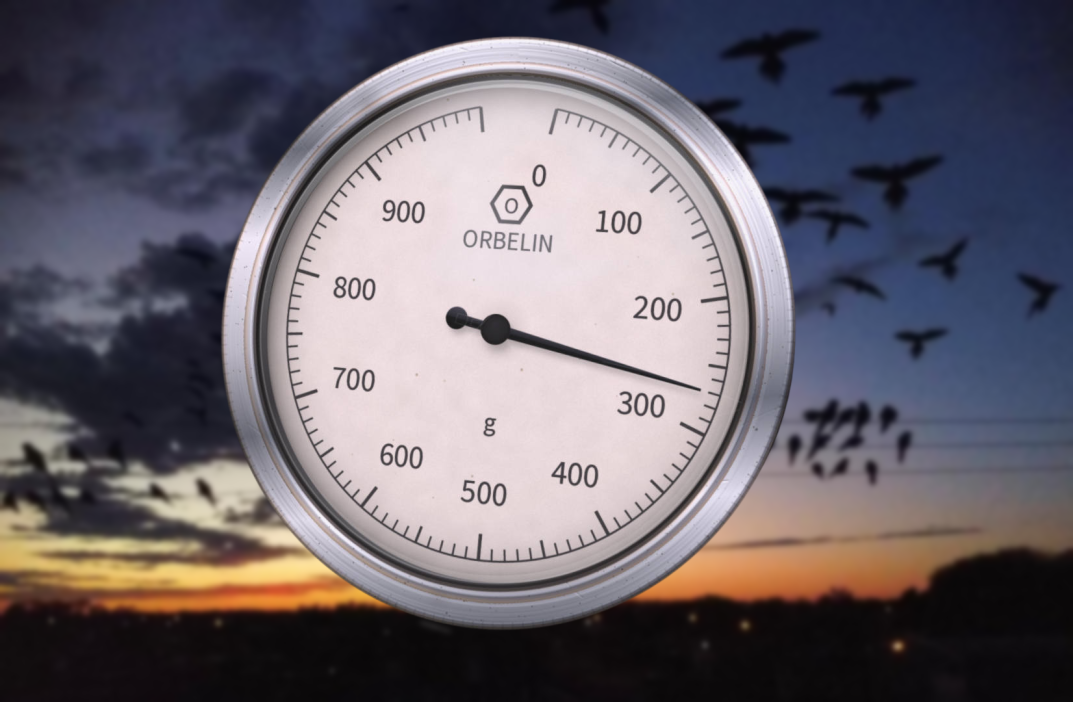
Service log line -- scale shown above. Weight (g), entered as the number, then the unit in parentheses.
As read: 270 (g)
